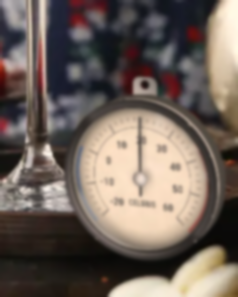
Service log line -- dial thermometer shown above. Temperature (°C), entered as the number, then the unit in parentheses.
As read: 20 (°C)
